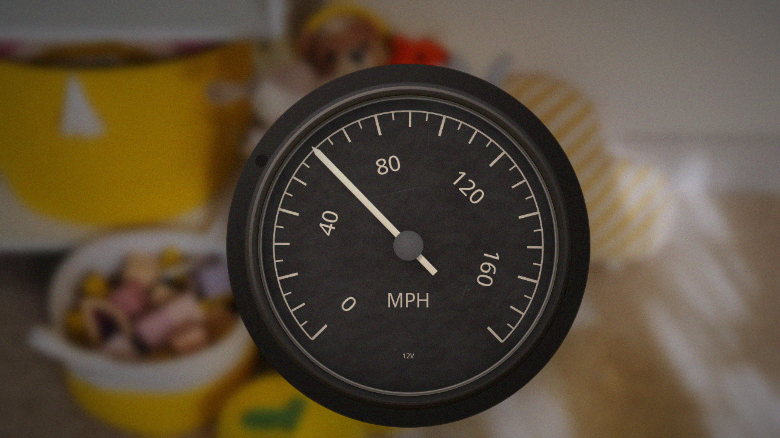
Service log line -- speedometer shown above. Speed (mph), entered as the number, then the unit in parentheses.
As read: 60 (mph)
